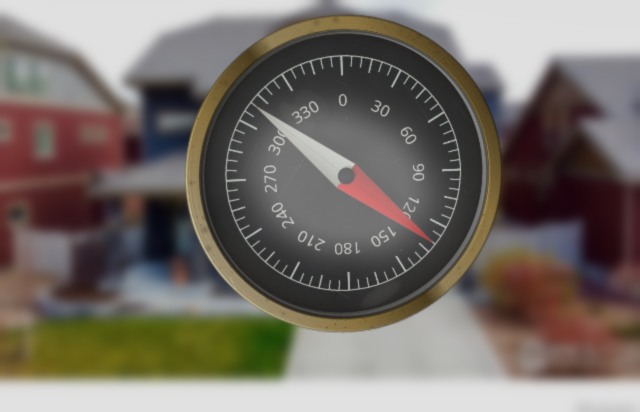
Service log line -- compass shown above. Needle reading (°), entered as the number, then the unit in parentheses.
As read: 130 (°)
